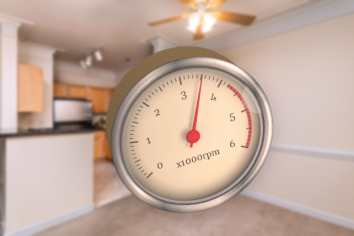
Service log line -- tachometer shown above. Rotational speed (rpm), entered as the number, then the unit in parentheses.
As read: 3500 (rpm)
